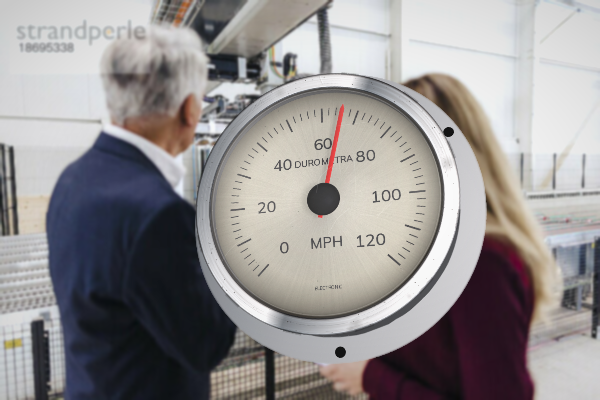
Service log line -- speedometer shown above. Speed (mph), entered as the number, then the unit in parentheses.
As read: 66 (mph)
